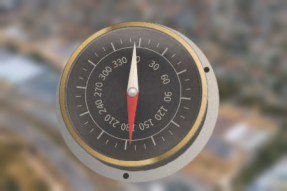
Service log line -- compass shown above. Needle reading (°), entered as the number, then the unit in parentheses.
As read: 175 (°)
